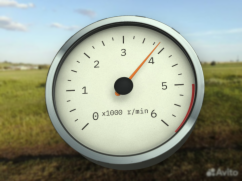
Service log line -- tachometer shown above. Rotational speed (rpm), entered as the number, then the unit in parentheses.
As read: 3875 (rpm)
